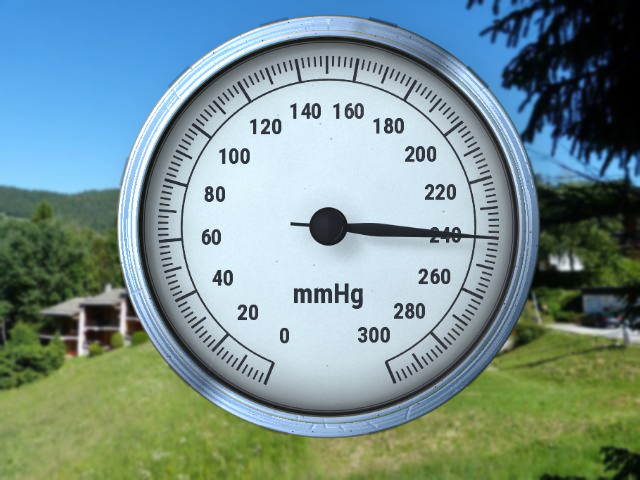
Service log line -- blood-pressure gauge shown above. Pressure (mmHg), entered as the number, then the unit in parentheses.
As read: 240 (mmHg)
